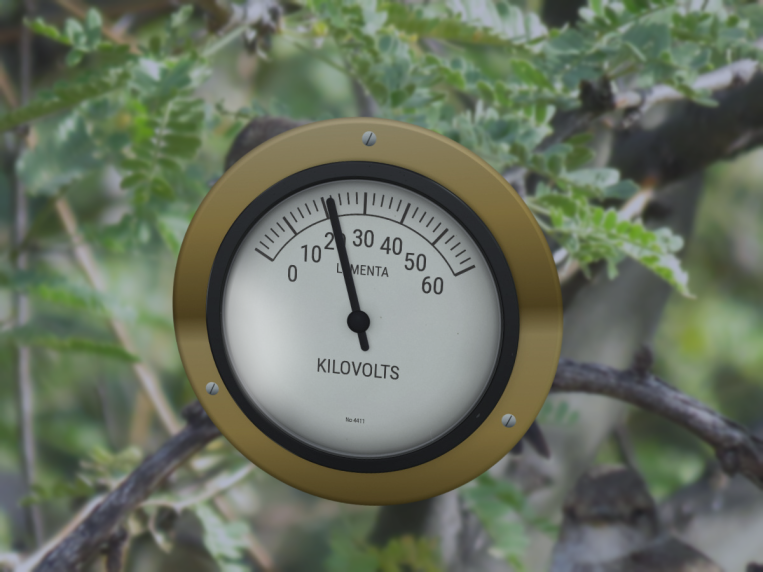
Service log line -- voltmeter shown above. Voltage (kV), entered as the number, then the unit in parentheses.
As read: 22 (kV)
